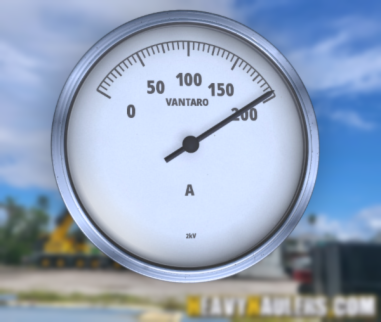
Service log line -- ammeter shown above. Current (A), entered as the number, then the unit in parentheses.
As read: 195 (A)
